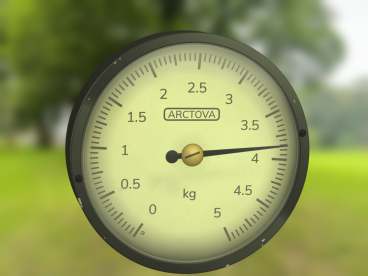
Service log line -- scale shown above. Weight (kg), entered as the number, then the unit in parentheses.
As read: 3.85 (kg)
